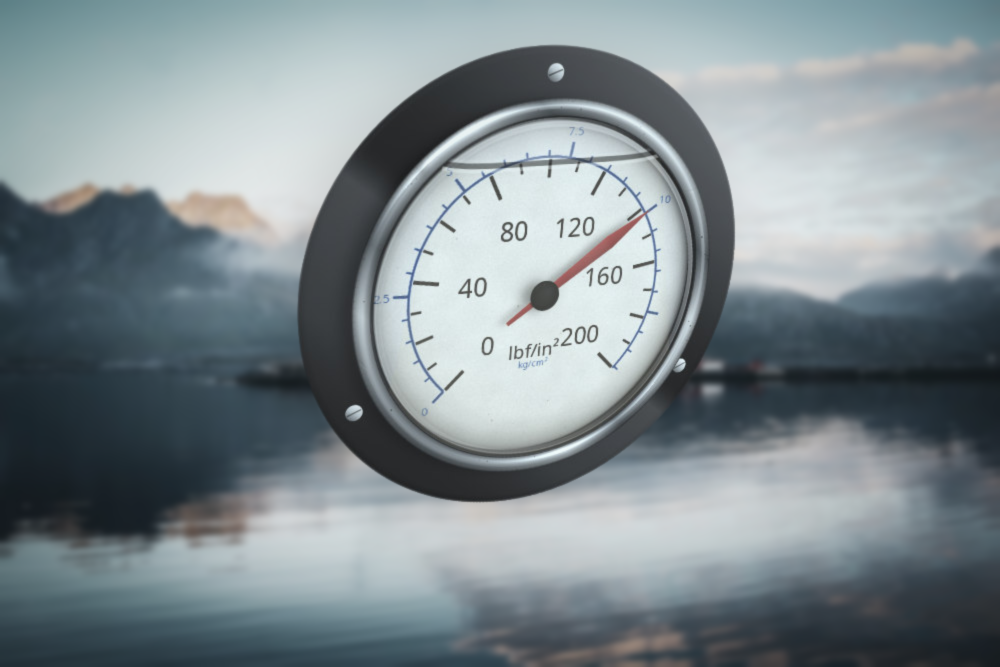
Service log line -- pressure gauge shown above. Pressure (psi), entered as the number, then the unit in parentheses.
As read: 140 (psi)
